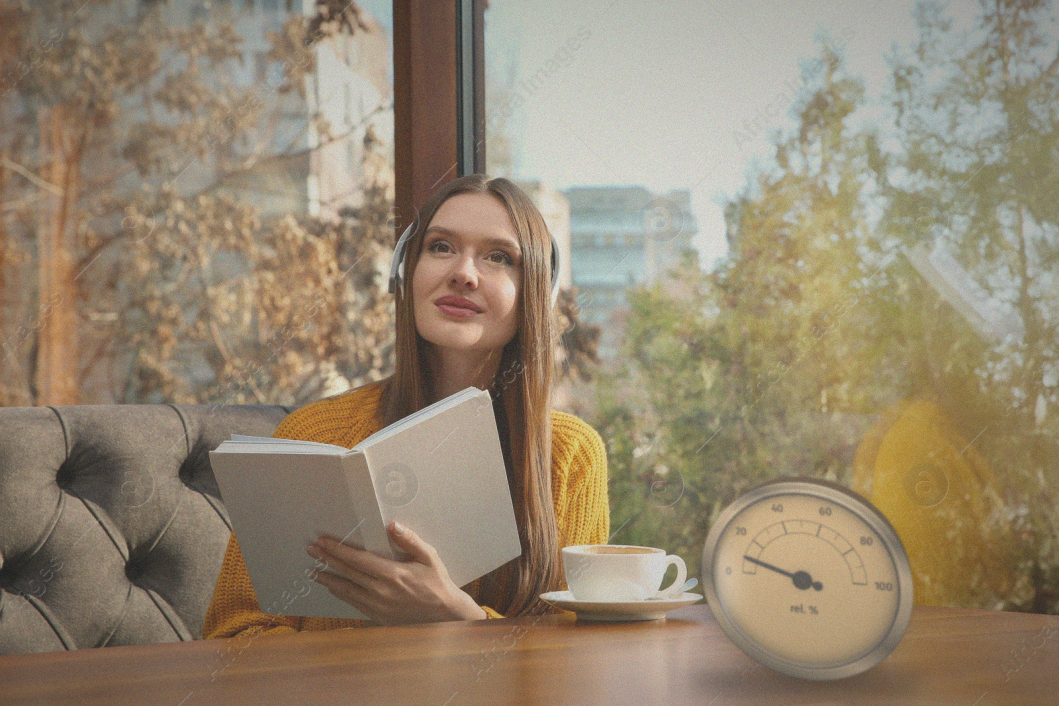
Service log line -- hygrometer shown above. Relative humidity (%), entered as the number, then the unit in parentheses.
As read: 10 (%)
